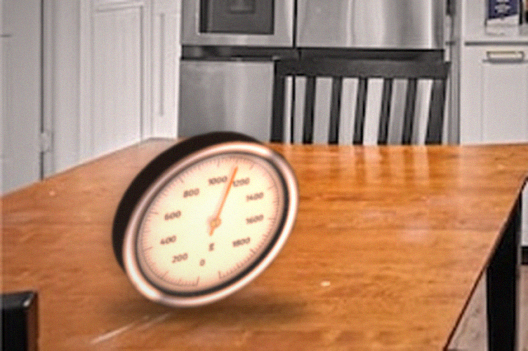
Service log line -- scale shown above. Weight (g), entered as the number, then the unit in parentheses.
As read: 1100 (g)
